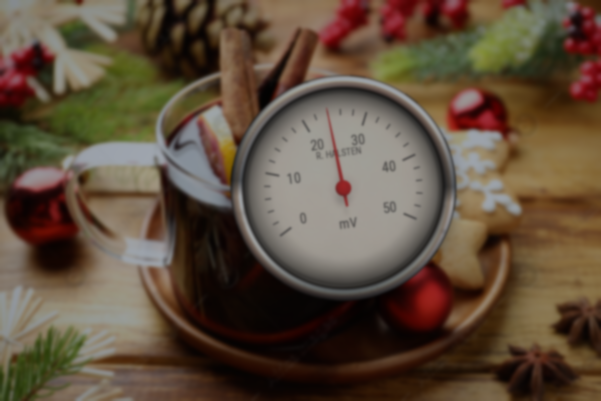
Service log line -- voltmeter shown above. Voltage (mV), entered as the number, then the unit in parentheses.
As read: 24 (mV)
